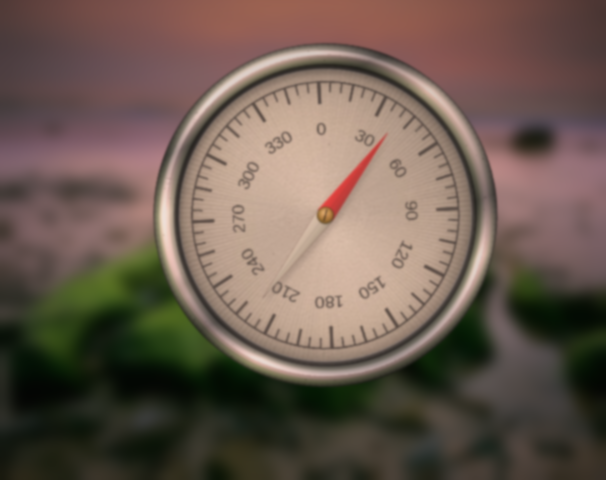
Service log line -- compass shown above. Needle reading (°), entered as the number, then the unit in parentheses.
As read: 40 (°)
